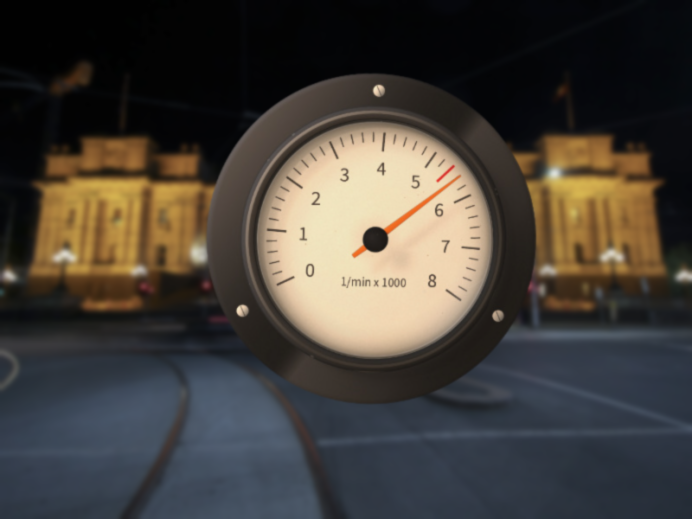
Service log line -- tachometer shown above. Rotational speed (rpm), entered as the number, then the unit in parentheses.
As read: 5600 (rpm)
